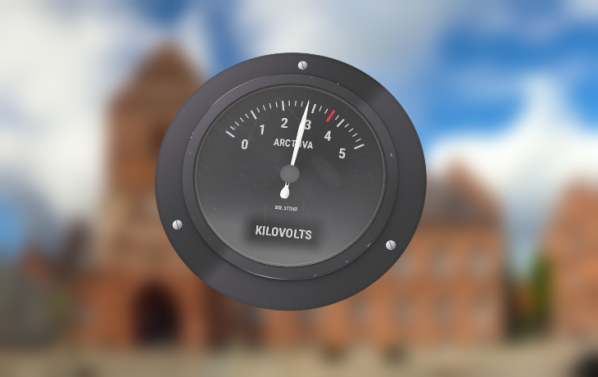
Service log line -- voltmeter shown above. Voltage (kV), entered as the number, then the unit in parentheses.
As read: 2.8 (kV)
